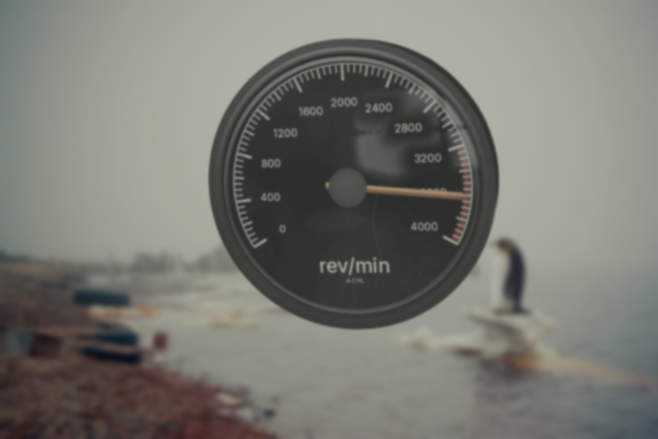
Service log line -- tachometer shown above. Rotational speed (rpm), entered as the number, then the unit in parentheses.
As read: 3600 (rpm)
